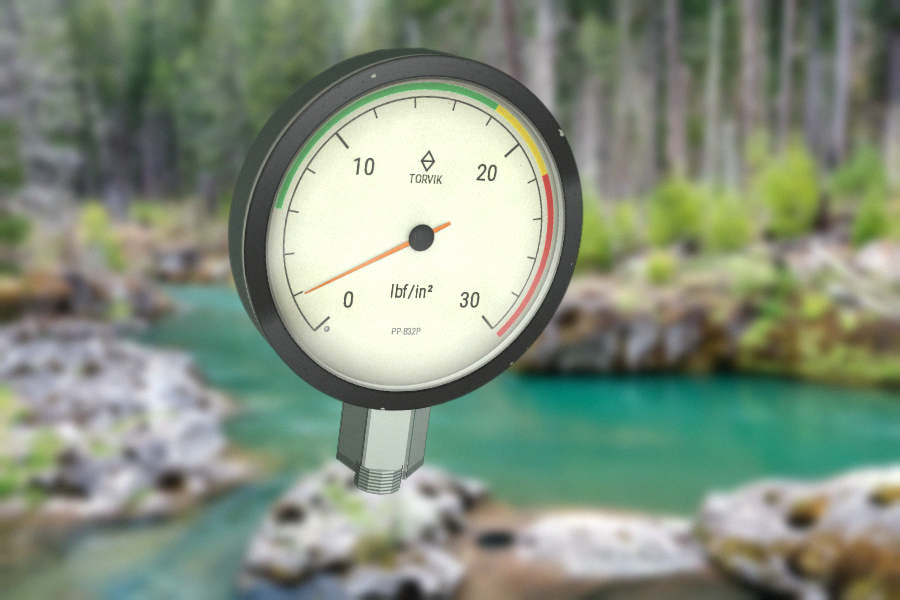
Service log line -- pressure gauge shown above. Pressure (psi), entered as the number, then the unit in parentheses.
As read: 2 (psi)
